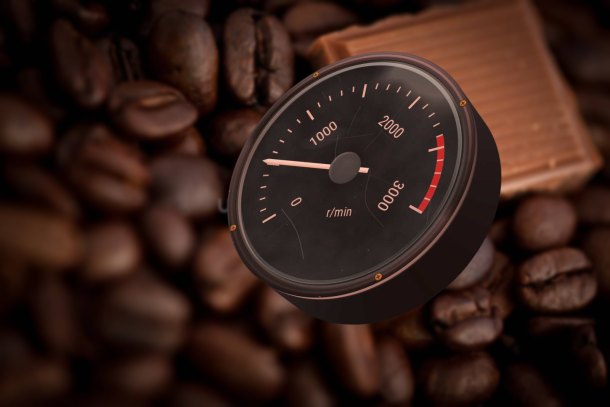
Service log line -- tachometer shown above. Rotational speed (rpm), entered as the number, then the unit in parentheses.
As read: 500 (rpm)
